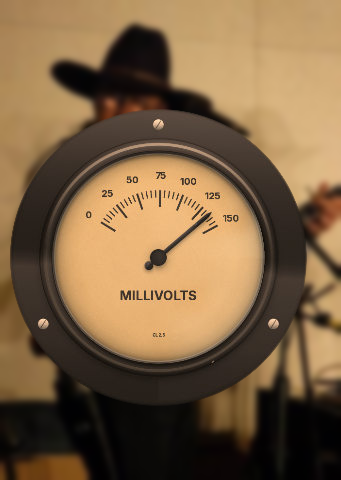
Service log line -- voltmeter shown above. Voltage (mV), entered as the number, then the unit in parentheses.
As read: 135 (mV)
